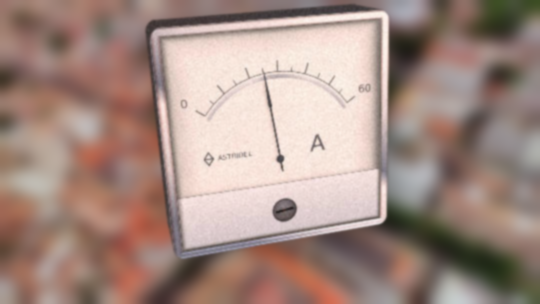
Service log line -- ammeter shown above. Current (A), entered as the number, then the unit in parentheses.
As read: 25 (A)
